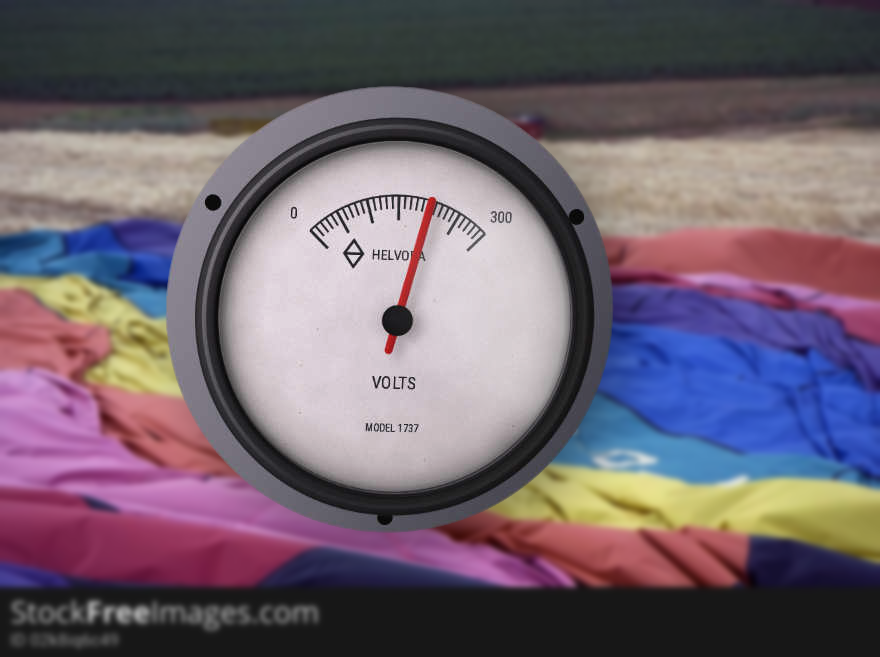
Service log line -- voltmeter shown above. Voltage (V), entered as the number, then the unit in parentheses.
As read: 200 (V)
